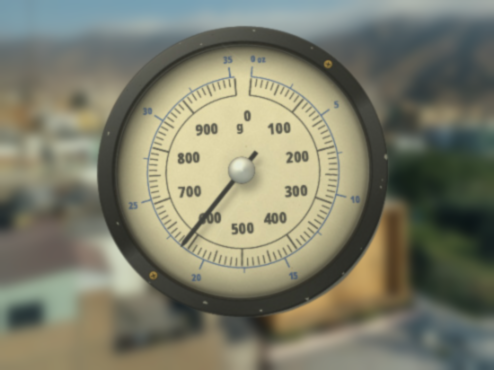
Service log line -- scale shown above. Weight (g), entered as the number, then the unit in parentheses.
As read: 610 (g)
